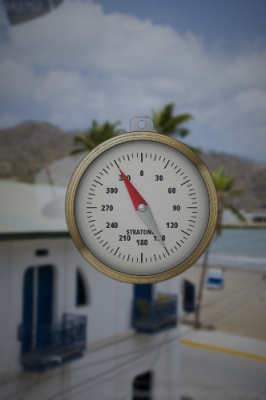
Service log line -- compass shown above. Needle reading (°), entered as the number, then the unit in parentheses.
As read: 330 (°)
